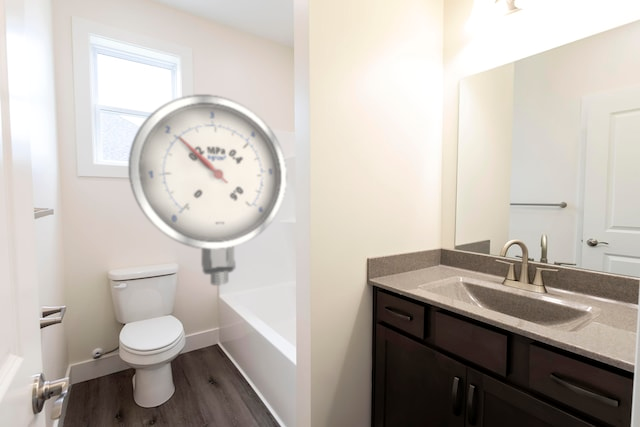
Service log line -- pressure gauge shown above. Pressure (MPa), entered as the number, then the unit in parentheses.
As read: 0.2 (MPa)
